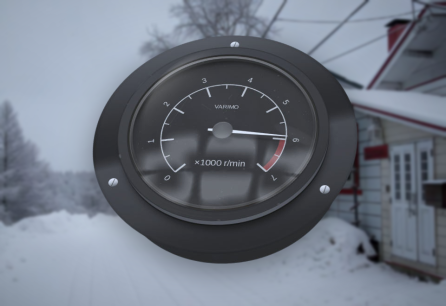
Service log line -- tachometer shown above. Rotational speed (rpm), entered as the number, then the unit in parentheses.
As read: 6000 (rpm)
